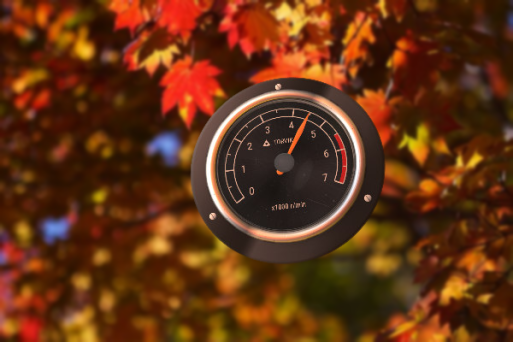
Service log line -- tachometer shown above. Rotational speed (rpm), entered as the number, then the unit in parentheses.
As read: 4500 (rpm)
